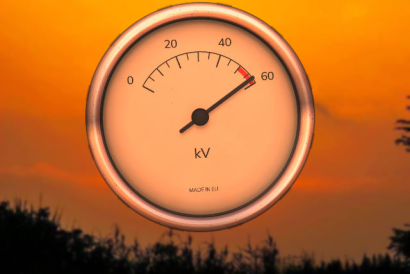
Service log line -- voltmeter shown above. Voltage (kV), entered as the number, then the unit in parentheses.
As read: 57.5 (kV)
